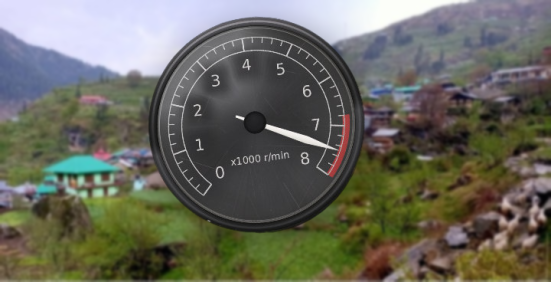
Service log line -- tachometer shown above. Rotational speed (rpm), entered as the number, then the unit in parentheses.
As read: 7500 (rpm)
